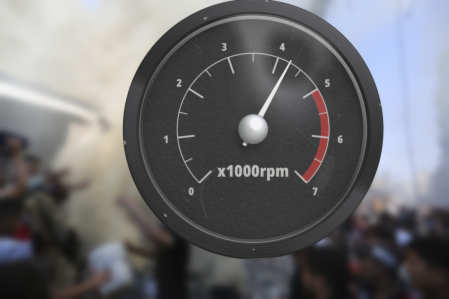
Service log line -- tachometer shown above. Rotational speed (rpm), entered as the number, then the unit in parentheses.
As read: 4250 (rpm)
